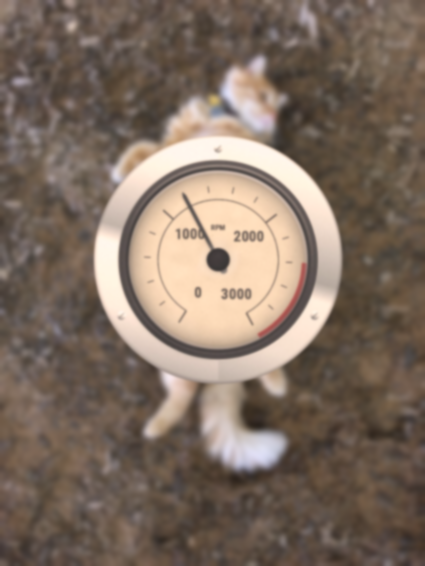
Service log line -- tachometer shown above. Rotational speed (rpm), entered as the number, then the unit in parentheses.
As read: 1200 (rpm)
